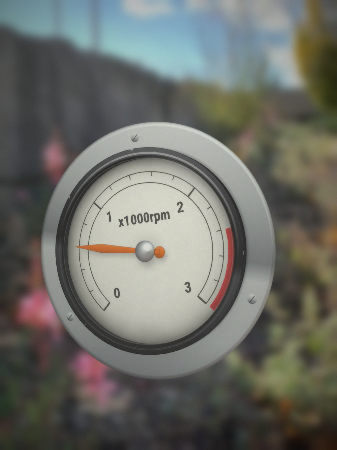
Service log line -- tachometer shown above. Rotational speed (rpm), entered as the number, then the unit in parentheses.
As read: 600 (rpm)
